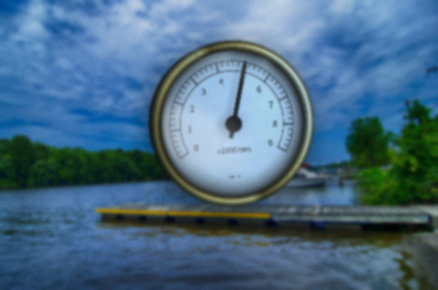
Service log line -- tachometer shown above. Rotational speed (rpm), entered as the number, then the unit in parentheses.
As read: 5000 (rpm)
